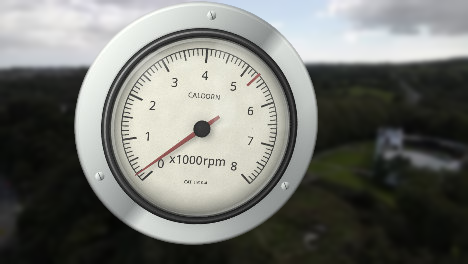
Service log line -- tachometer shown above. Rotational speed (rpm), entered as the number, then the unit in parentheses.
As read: 200 (rpm)
